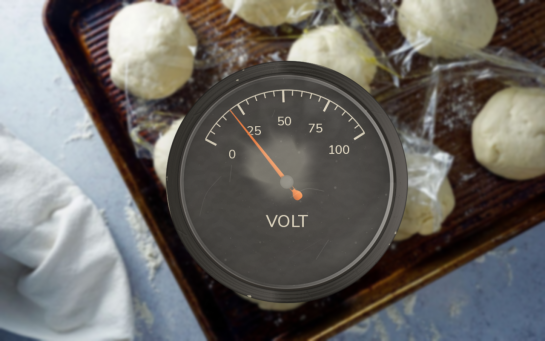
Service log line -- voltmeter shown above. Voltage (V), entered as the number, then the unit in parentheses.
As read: 20 (V)
